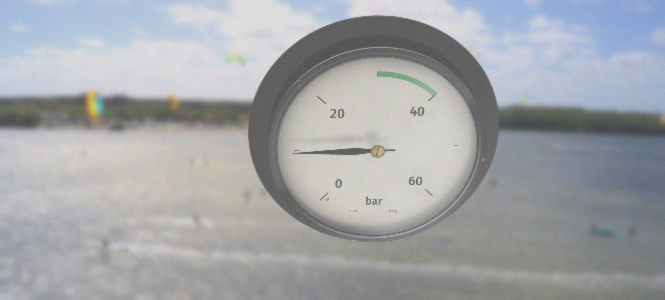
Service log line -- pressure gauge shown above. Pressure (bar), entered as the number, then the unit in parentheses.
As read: 10 (bar)
